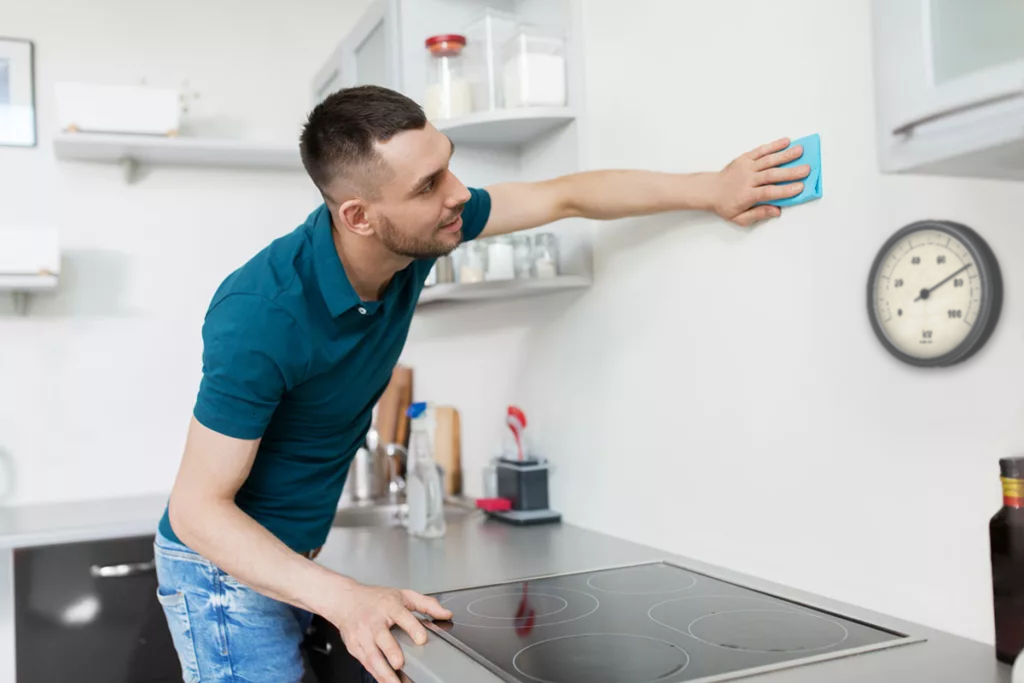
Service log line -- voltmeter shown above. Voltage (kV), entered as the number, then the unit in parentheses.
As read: 75 (kV)
